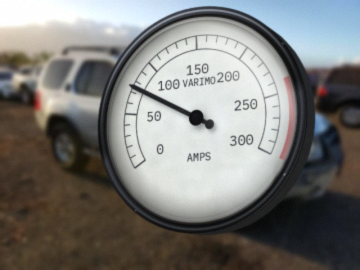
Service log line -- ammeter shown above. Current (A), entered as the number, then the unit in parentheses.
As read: 75 (A)
